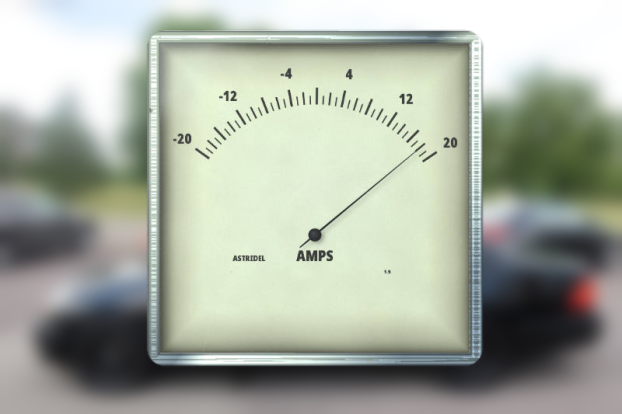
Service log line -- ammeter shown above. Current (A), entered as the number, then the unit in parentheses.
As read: 18 (A)
